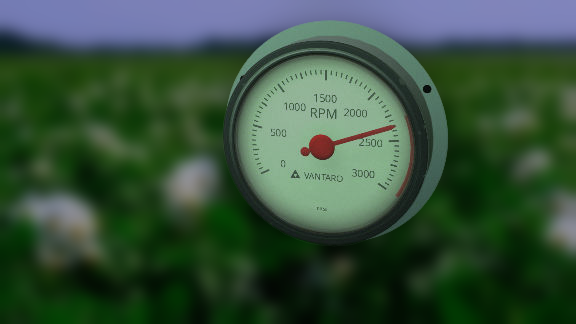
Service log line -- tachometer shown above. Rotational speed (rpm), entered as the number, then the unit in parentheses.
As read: 2350 (rpm)
